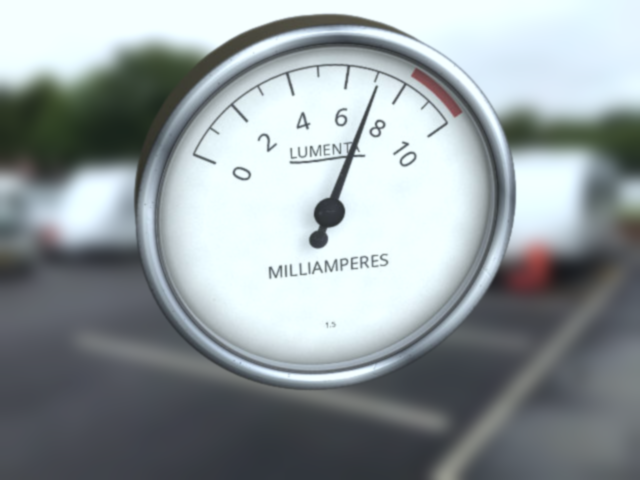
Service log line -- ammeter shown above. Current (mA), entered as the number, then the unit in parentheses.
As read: 7 (mA)
